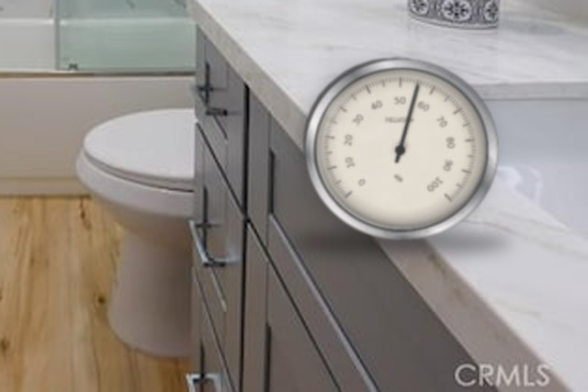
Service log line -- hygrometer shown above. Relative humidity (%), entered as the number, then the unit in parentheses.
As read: 55 (%)
